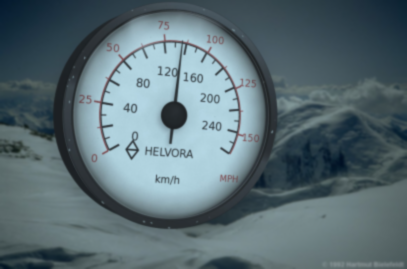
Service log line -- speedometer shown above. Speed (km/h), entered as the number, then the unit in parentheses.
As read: 135 (km/h)
